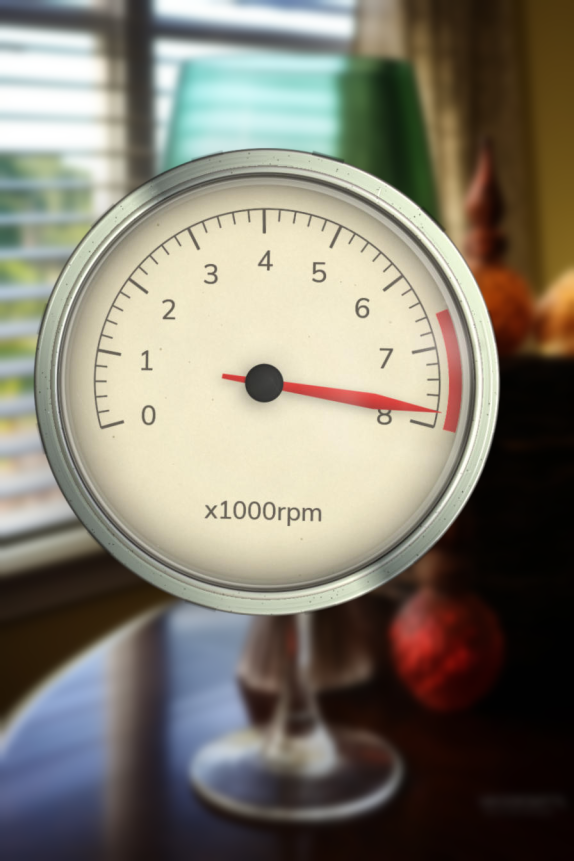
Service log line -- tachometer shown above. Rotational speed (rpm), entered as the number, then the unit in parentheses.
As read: 7800 (rpm)
